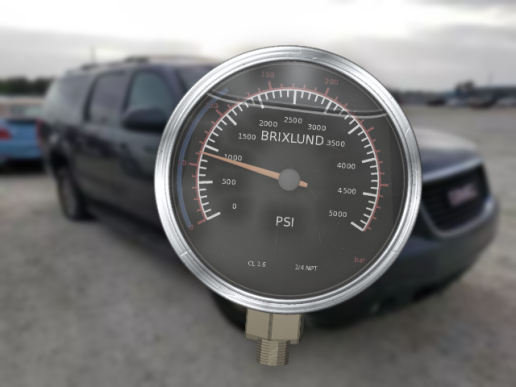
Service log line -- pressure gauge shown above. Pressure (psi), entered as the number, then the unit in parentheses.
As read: 900 (psi)
